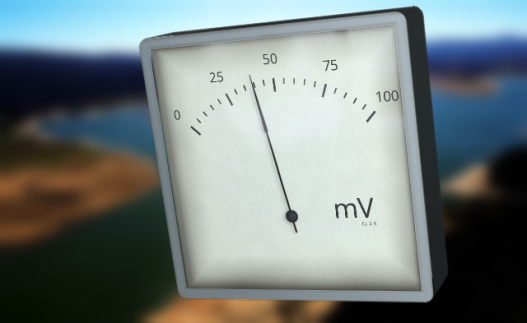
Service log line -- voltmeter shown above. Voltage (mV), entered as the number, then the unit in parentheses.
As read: 40 (mV)
